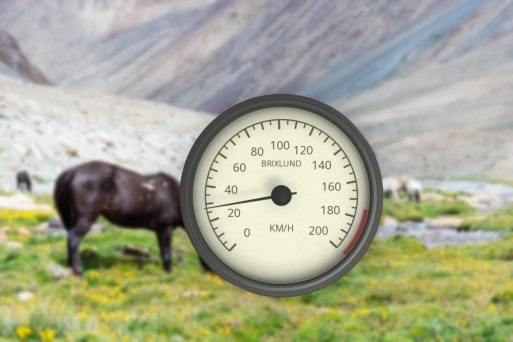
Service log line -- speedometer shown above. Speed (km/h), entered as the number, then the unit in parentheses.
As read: 27.5 (km/h)
